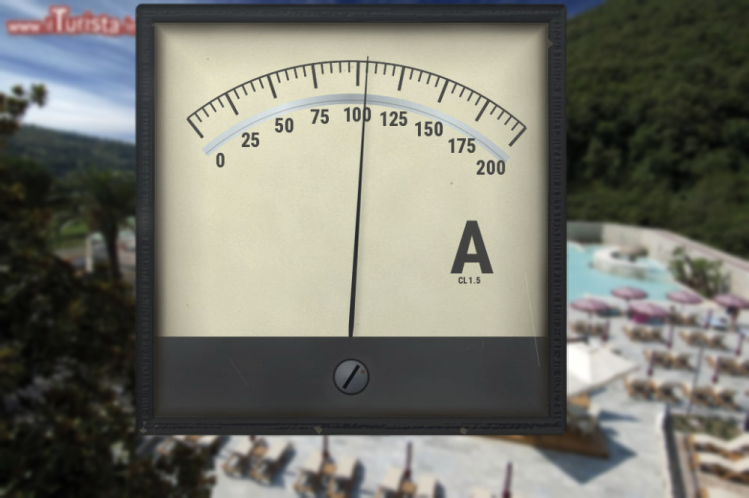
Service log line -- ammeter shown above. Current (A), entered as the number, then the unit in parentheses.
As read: 105 (A)
